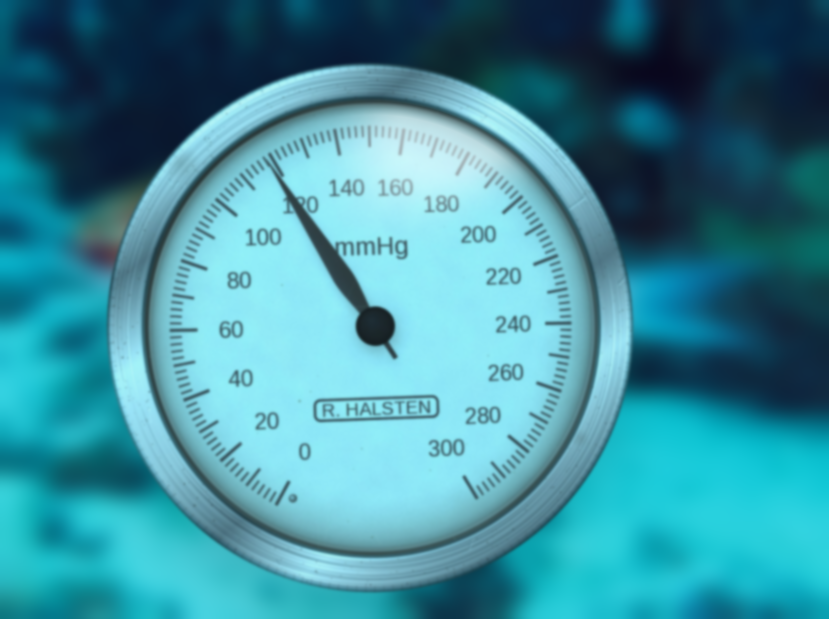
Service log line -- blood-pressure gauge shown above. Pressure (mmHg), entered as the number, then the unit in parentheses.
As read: 118 (mmHg)
